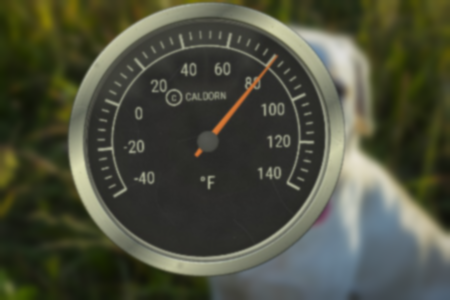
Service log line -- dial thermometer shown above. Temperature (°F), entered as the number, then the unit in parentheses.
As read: 80 (°F)
